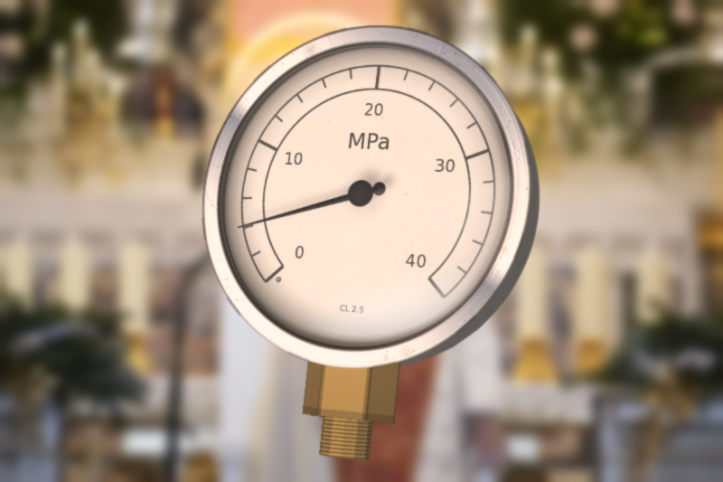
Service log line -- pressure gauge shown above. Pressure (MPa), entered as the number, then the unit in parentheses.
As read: 4 (MPa)
